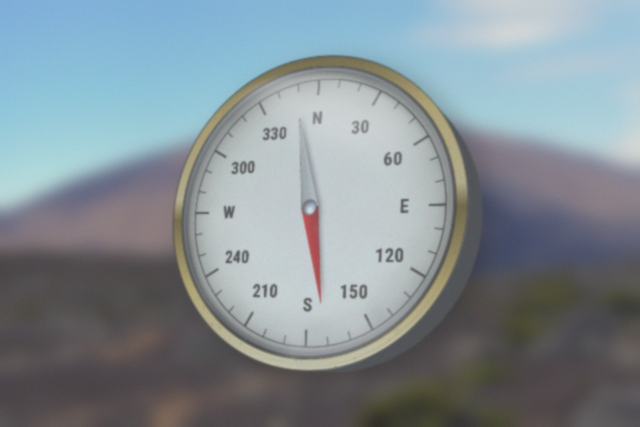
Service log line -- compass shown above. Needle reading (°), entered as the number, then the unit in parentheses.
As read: 170 (°)
